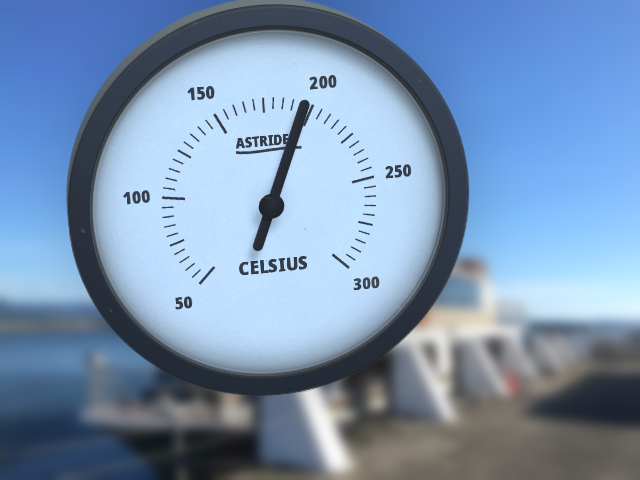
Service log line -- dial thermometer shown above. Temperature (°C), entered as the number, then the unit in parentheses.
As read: 195 (°C)
